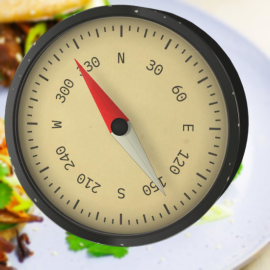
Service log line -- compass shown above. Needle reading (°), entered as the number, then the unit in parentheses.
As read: 325 (°)
